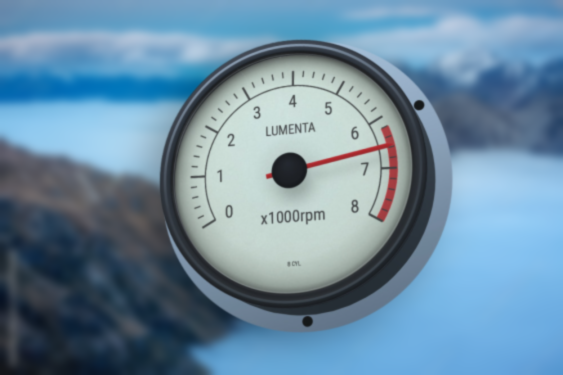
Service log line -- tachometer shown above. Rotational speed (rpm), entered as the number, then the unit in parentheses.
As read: 6600 (rpm)
